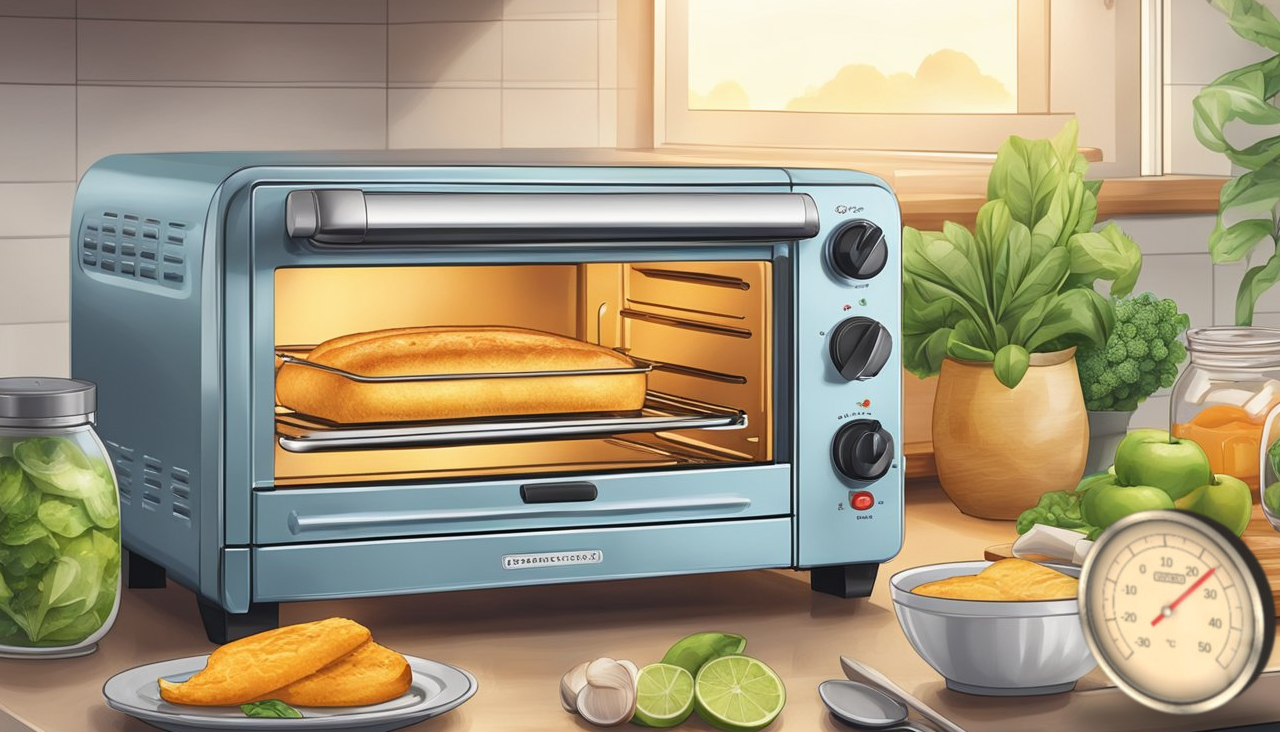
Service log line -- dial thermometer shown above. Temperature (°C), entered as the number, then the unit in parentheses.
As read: 25 (°C)
